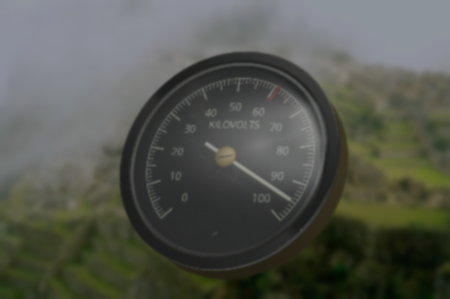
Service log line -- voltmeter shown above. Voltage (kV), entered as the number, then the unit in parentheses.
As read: 95 (kV)
